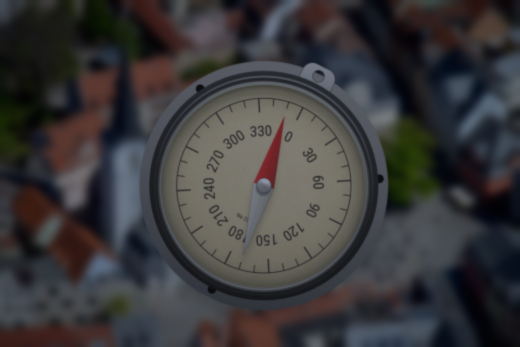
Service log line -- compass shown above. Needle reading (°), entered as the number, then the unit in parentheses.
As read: 350 (°)
